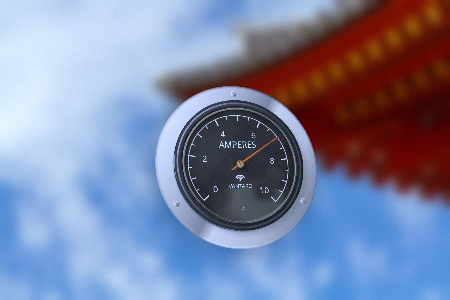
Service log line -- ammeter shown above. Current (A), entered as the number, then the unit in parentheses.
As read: 7 (A)
